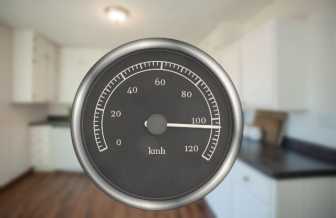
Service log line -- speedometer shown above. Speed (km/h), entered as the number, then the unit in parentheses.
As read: 104 (km/h)
